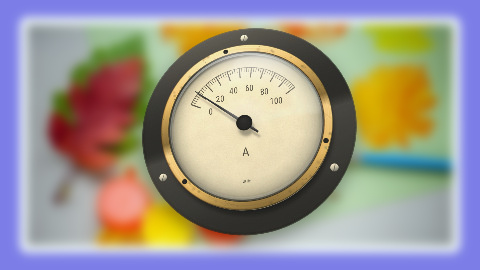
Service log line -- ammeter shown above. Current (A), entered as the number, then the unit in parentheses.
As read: 10 (A)
